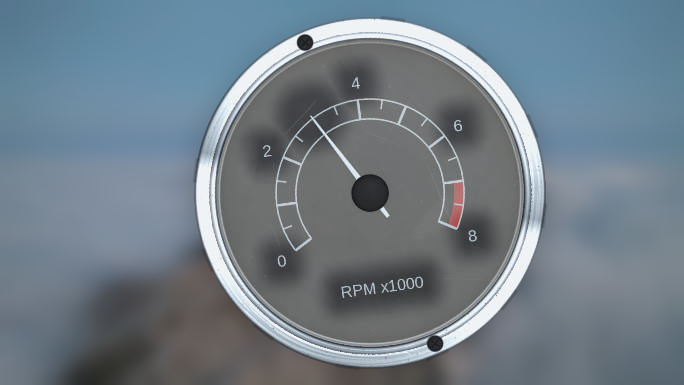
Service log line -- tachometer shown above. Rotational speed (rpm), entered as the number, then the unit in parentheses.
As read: 3000 (rpm)
